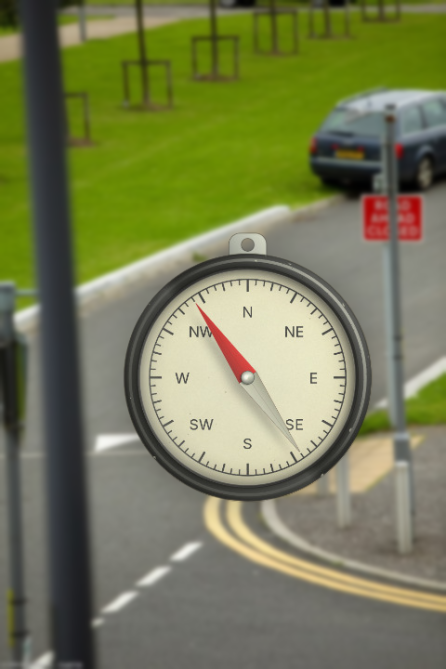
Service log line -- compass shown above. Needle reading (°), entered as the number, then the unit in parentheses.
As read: 325 (°)
